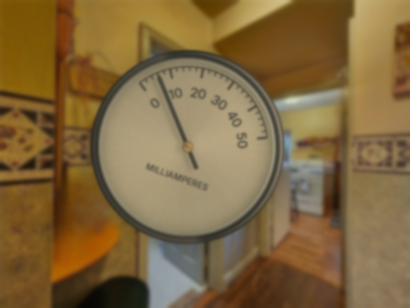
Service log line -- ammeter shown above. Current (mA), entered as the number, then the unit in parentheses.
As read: 6 (mA)
